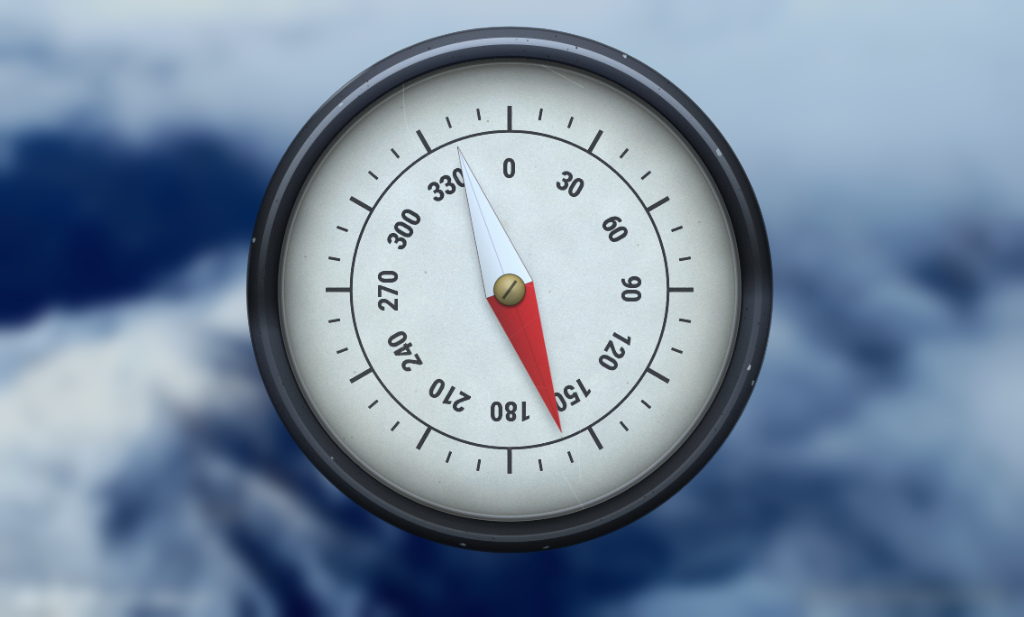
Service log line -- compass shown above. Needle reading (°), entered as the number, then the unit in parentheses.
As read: 160 (°)
